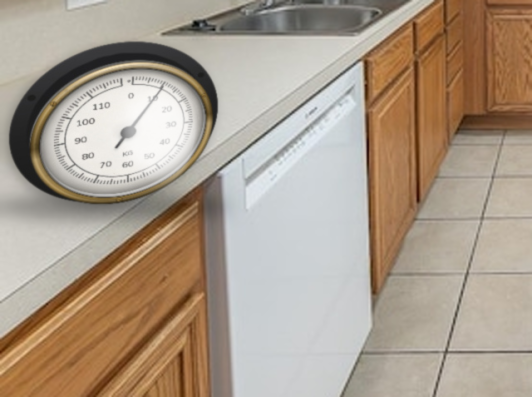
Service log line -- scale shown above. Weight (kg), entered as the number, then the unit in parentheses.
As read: 10 (kg)
